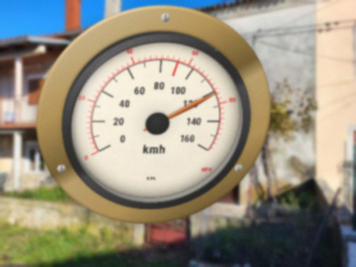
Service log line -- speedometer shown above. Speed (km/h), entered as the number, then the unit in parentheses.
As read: 120 (km/h)
